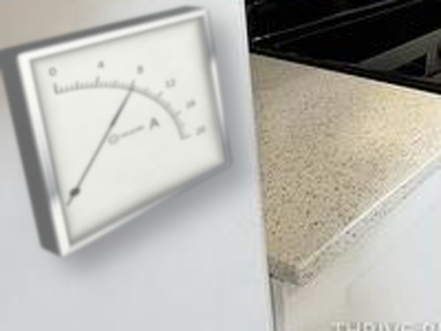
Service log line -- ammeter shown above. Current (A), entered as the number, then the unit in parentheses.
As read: 8 (A)
